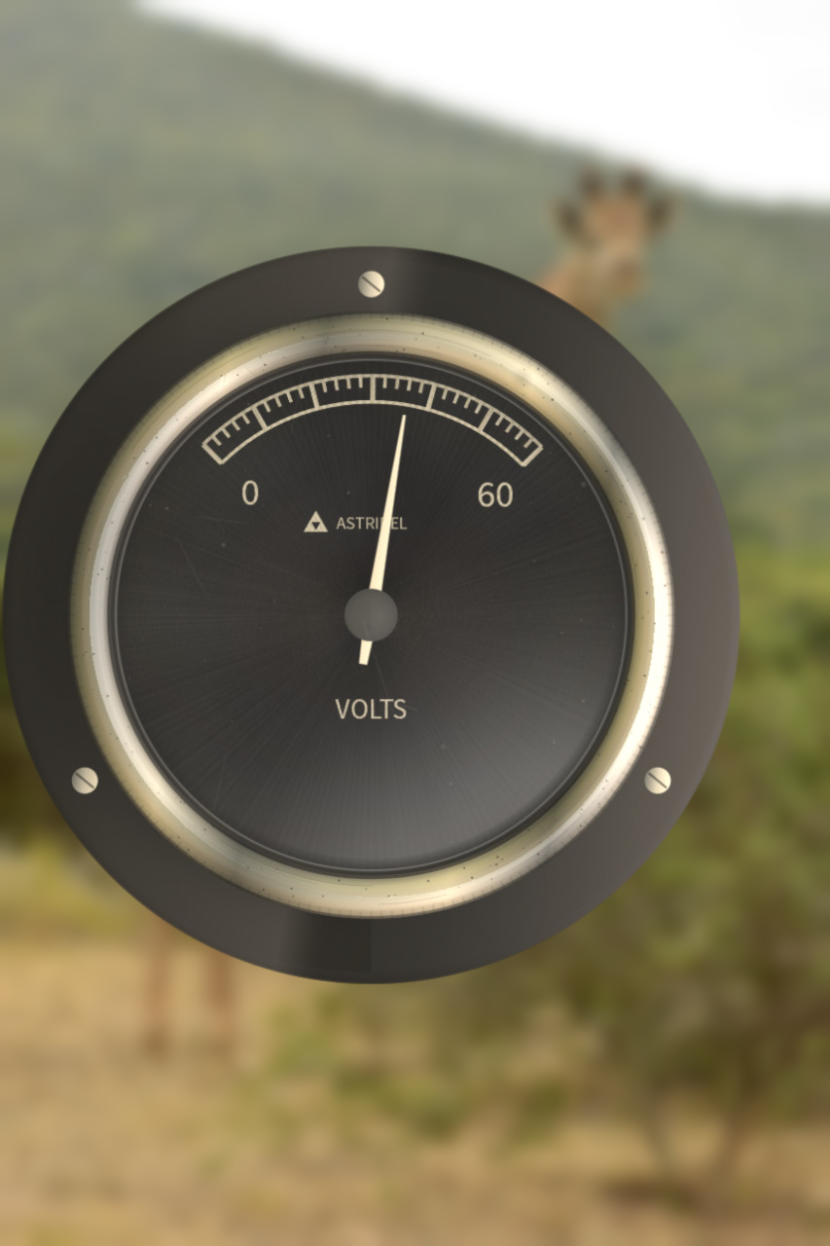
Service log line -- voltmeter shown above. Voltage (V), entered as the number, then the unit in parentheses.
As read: 36 (V)
